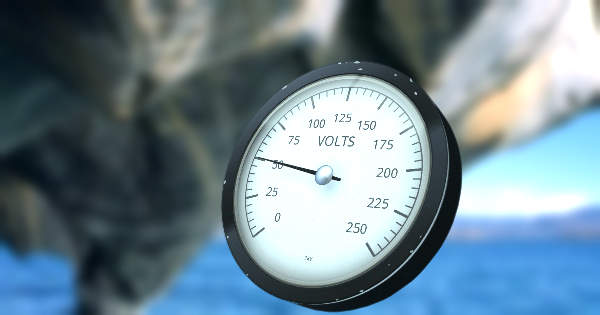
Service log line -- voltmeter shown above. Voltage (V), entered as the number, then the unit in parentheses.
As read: 50 (V)
